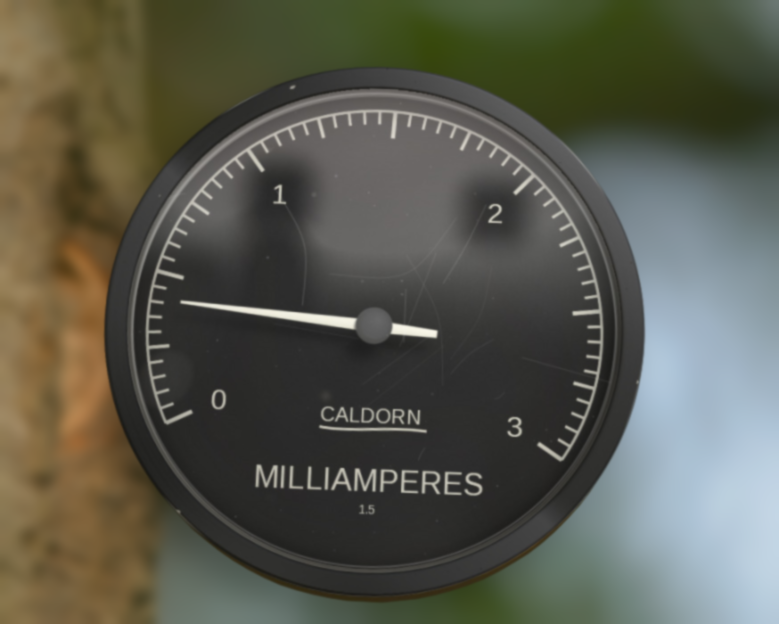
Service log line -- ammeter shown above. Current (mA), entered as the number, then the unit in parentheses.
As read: 0.4 (mA)
